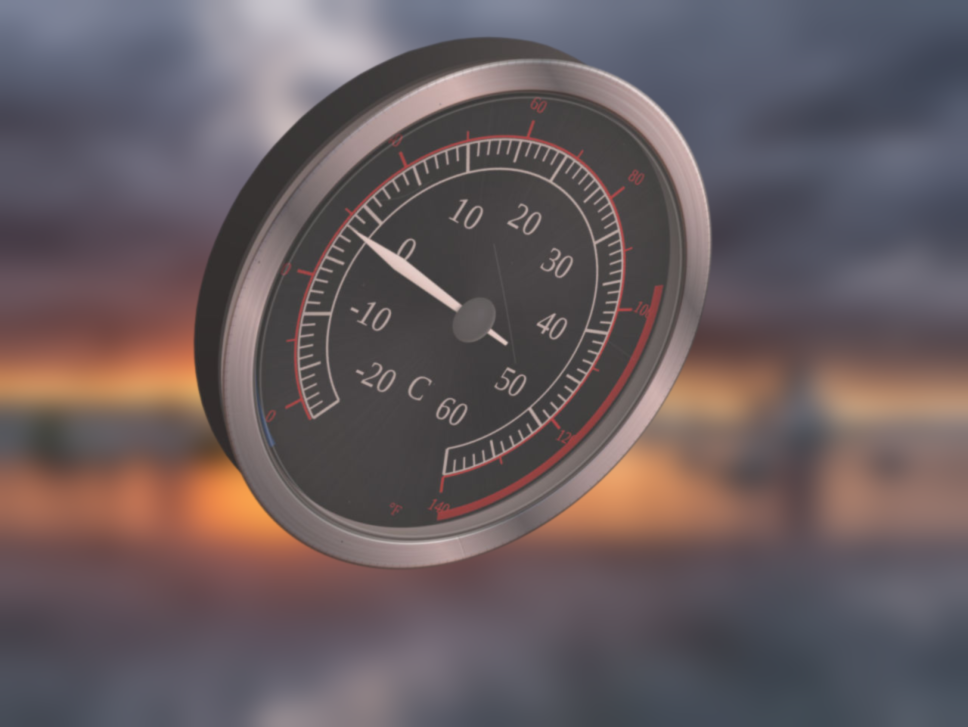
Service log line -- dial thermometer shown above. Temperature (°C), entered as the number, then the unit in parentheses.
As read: -2 (°C)
